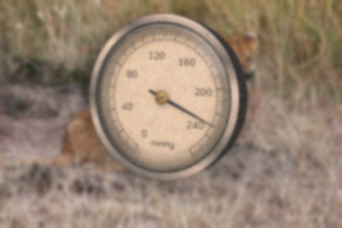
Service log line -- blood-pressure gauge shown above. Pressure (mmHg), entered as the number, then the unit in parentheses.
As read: 230 (mmHg)
